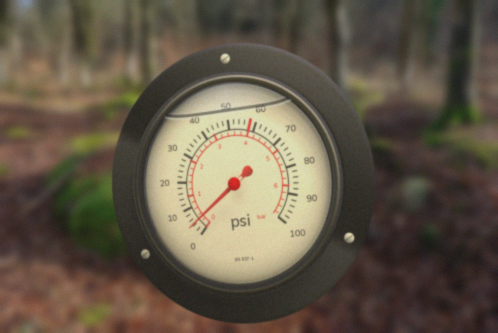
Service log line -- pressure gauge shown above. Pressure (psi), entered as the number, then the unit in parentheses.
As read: 4 (psi)
